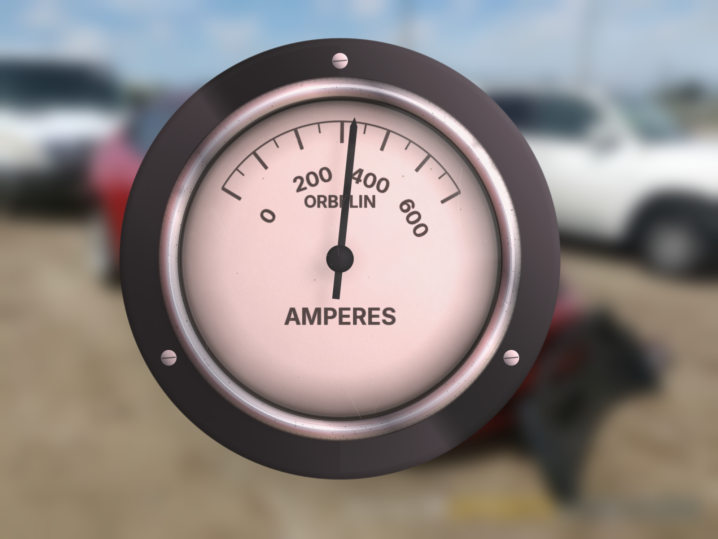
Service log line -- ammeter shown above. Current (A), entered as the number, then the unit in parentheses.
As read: 325 (A)
